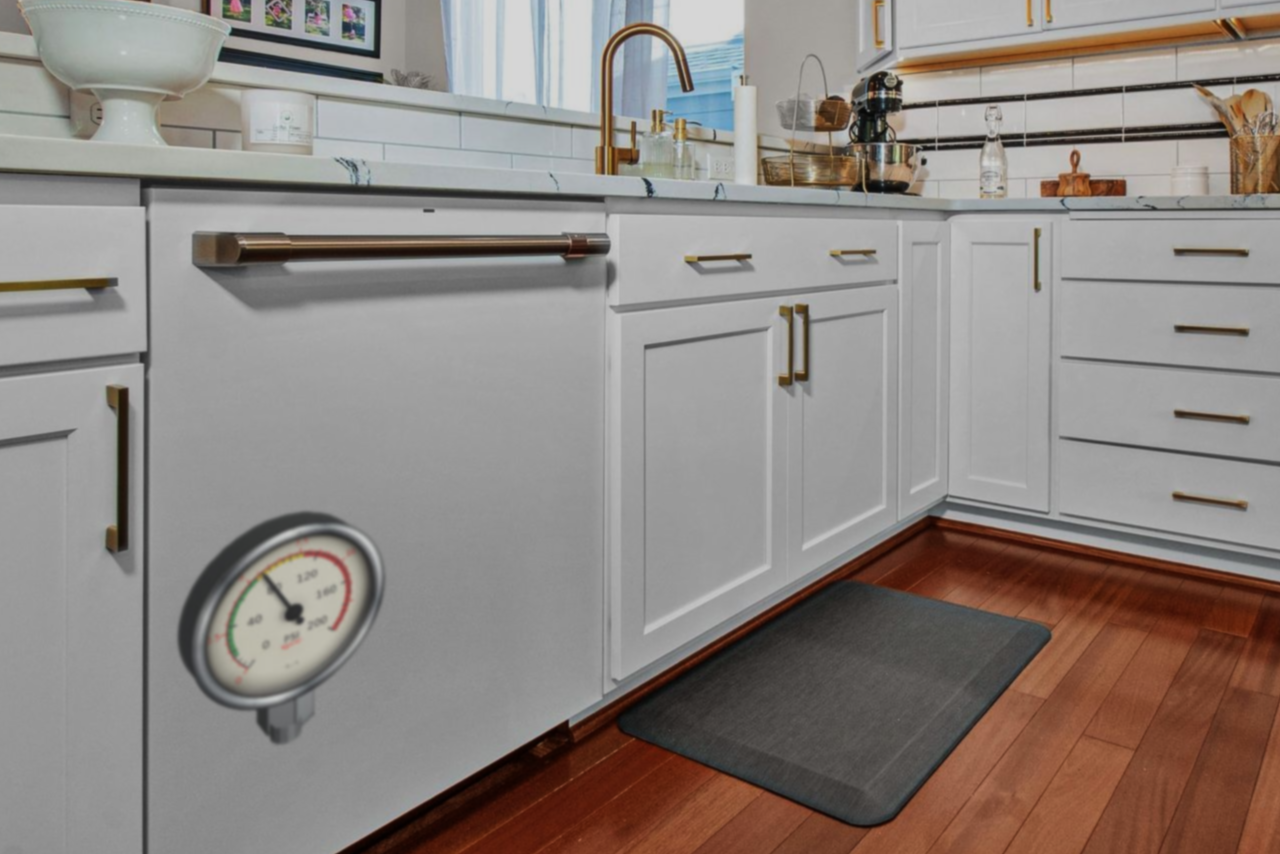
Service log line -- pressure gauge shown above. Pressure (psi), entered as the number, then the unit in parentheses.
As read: 80 (psi)
